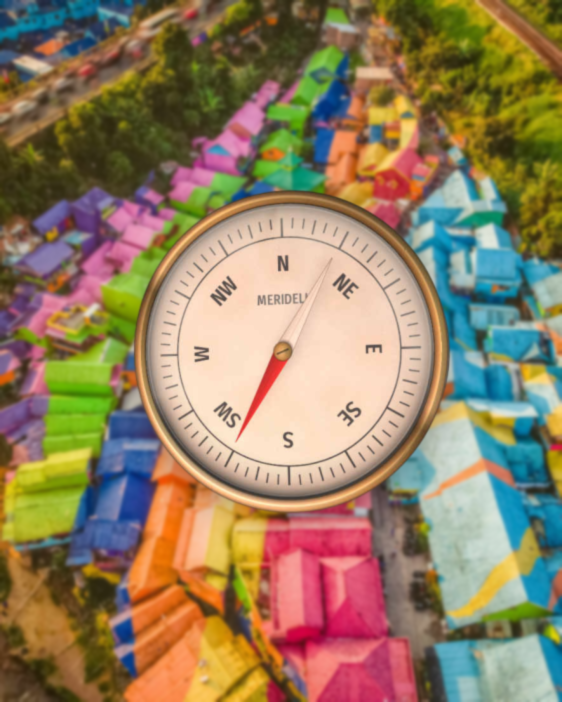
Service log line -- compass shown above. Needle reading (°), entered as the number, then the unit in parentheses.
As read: 210 (°)
